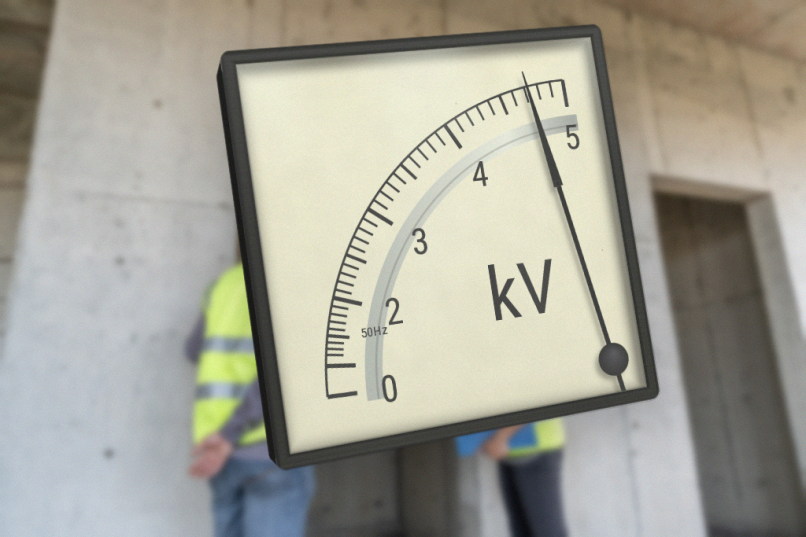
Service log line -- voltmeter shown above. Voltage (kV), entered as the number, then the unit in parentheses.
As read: 4.7 (kV)
